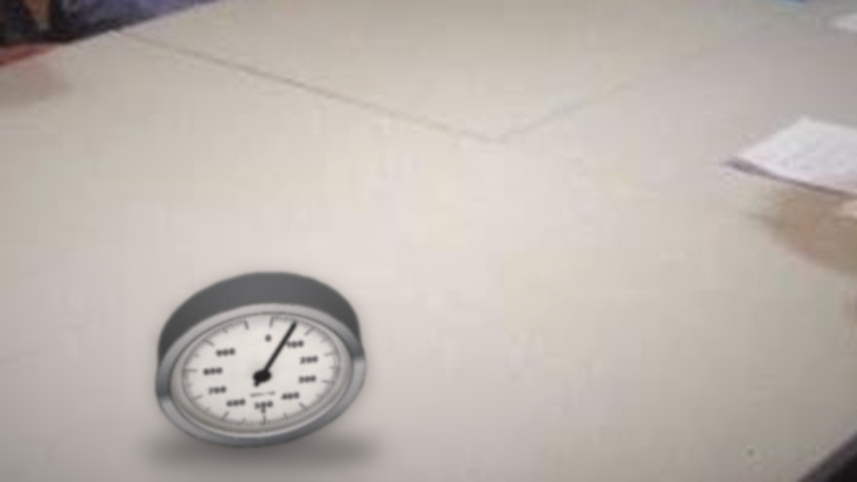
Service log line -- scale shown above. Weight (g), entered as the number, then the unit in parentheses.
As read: 50 (g)
